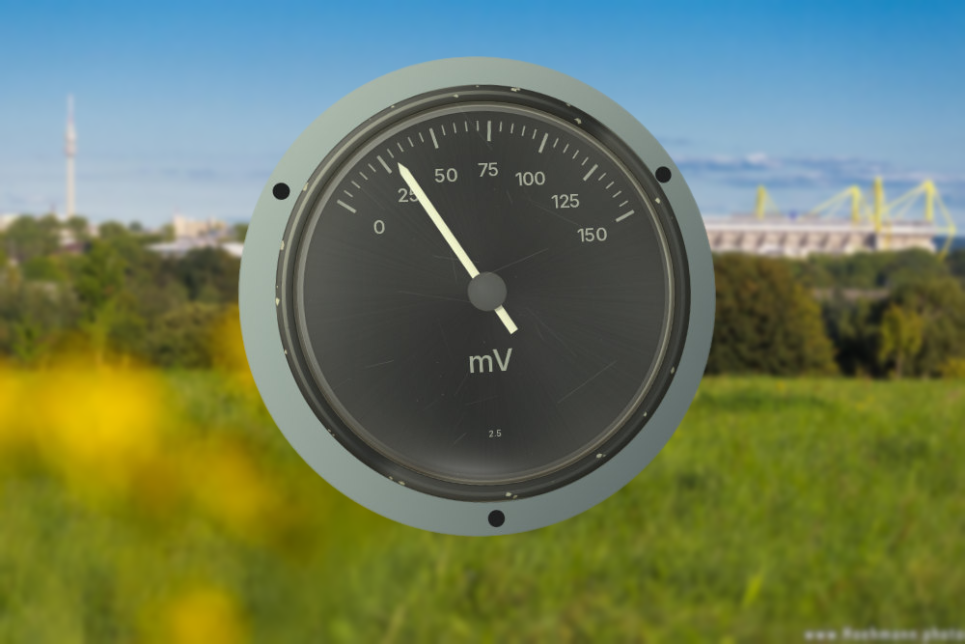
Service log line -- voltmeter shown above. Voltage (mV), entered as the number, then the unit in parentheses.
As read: 30 (mV)
